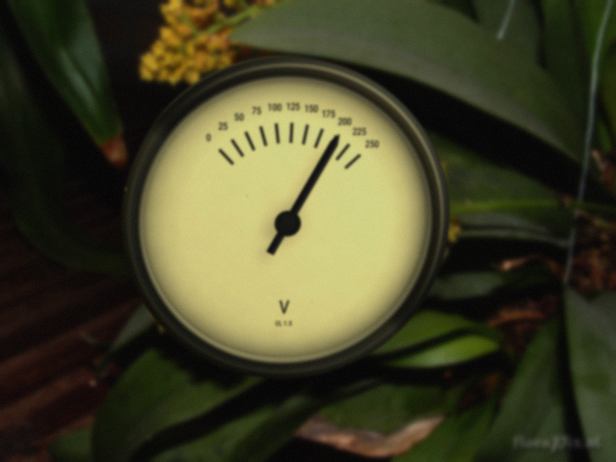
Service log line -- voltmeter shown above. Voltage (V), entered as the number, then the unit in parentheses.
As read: 200 (V)
